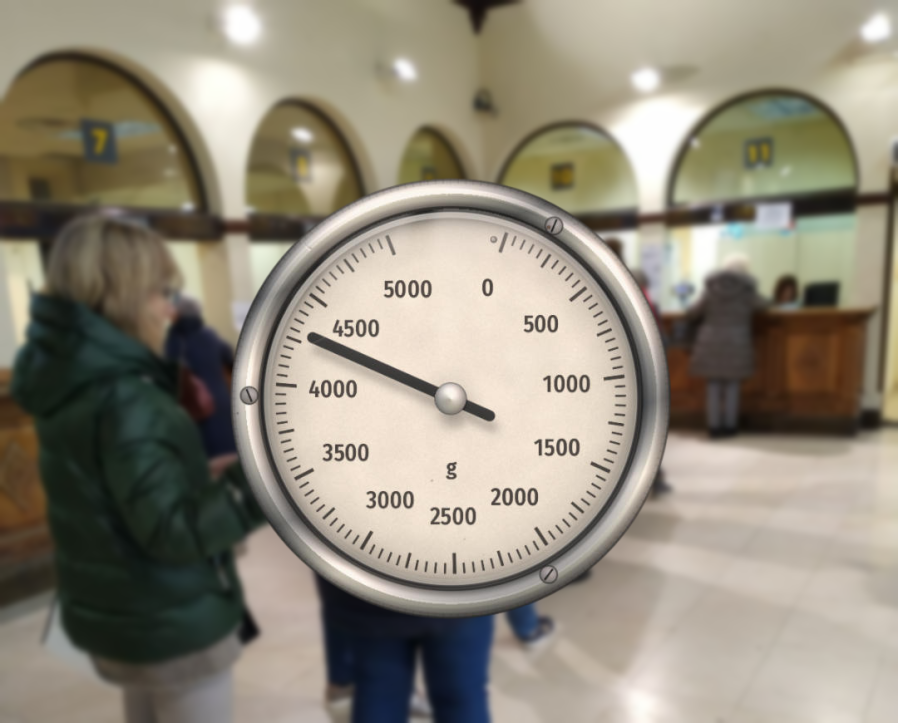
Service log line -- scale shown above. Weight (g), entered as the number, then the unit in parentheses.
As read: 4300 (g)
